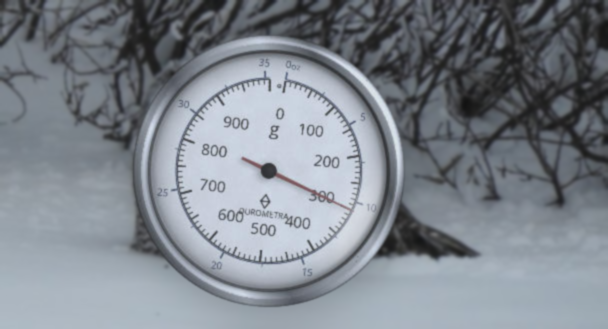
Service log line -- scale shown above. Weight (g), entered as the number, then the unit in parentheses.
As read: 300 (g)
